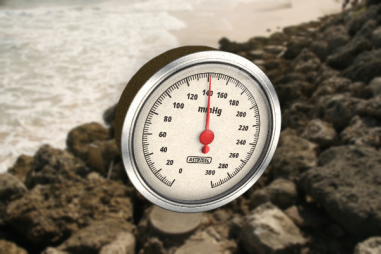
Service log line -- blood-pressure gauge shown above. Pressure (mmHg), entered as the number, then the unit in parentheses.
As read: 140 (mmHg)
